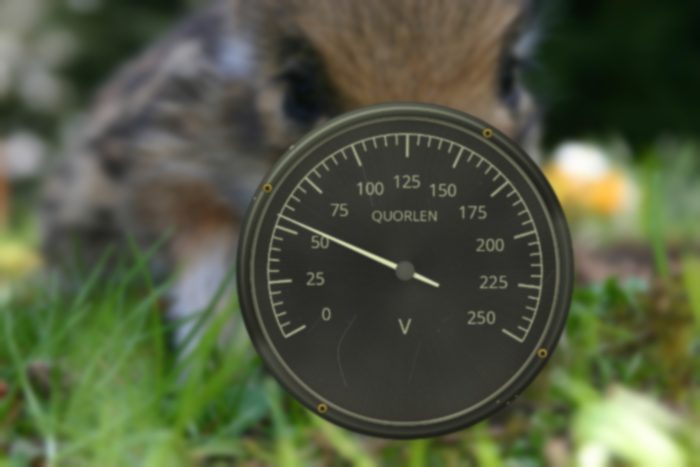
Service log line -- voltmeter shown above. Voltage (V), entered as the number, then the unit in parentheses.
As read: 55 (V)
